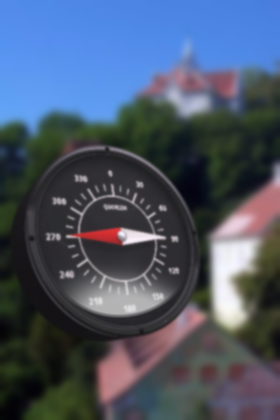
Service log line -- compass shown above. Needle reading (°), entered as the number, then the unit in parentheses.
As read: 270 (°)
